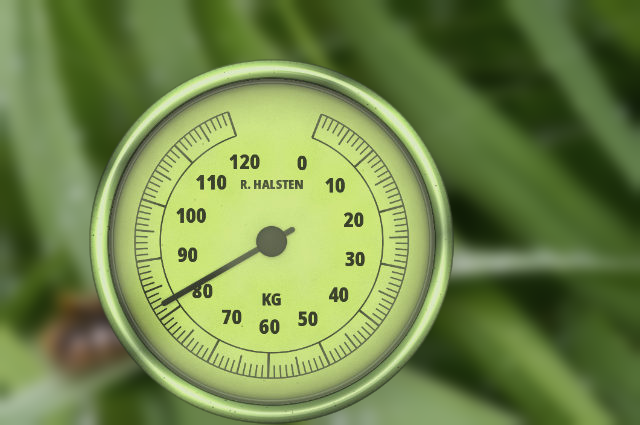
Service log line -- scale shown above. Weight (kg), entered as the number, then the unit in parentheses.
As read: 82 (kg)
